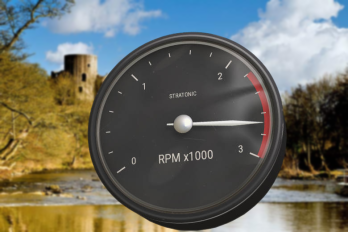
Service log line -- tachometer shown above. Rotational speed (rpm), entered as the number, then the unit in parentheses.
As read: 2700 (rpm)
